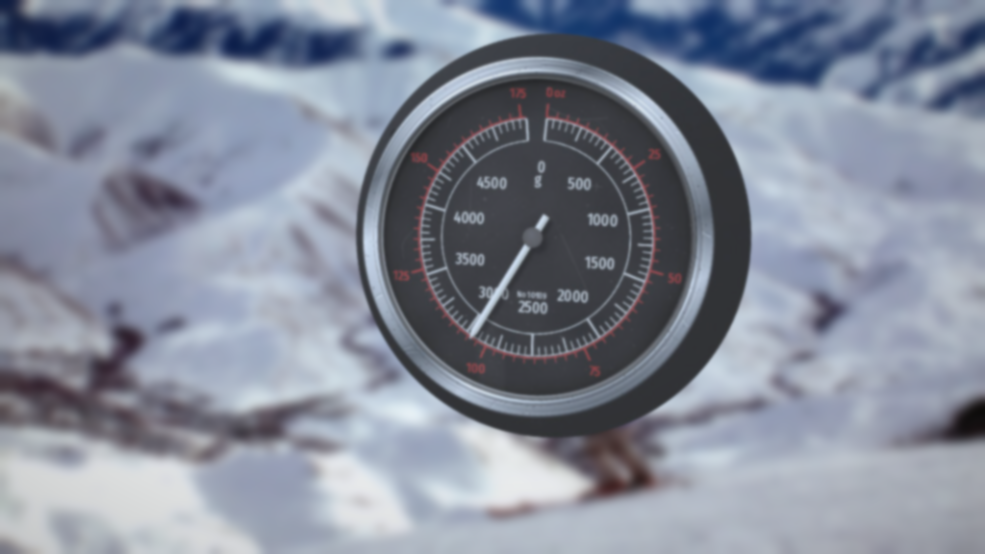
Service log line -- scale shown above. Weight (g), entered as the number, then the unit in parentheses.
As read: 2950 (g)
